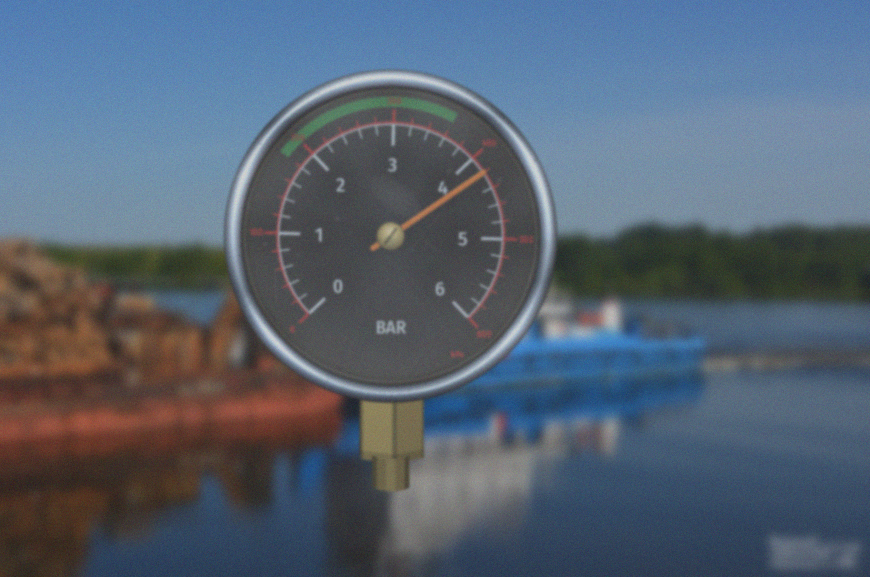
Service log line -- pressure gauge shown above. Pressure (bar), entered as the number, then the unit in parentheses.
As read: 4.2 (bar)
